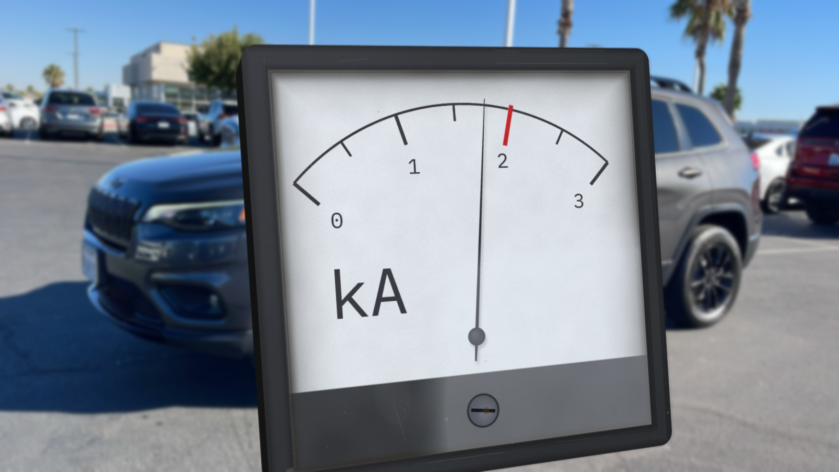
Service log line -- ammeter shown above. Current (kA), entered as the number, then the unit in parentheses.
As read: 1.75 (kA)
